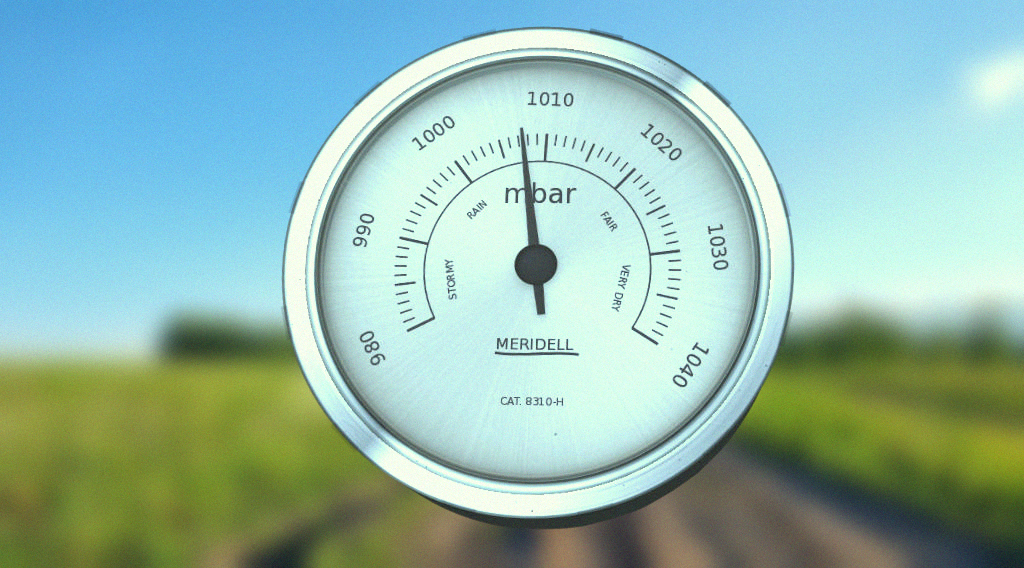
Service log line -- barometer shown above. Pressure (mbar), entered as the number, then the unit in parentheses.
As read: 1007.5 (mbar)
